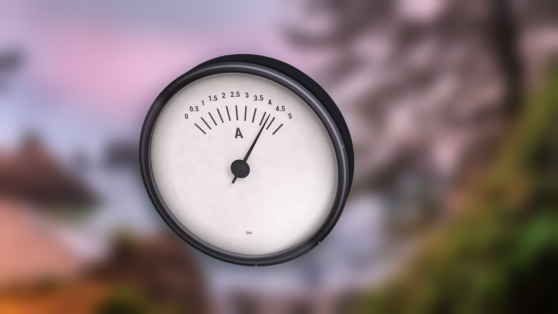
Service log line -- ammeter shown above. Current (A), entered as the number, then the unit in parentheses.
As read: 4.25 (A)
